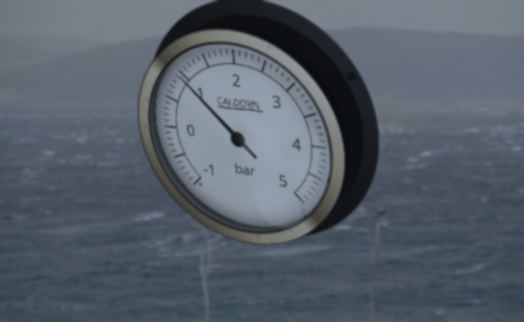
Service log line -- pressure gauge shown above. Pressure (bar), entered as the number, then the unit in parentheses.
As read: 1 (bar)
